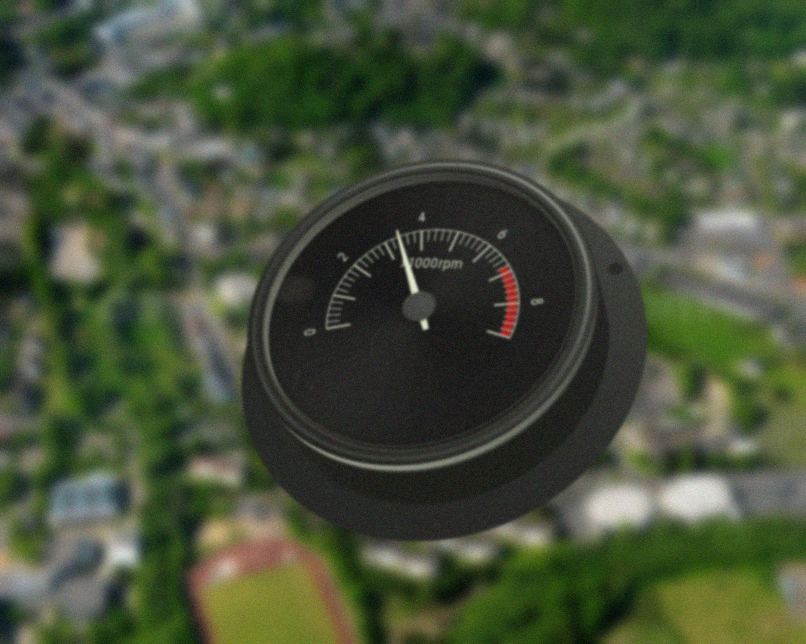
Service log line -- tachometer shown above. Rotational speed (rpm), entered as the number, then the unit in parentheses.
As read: 3400 (rpm)
